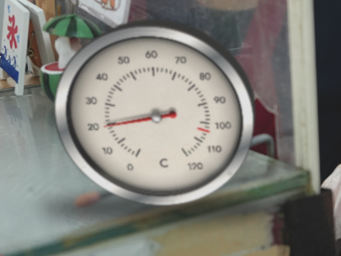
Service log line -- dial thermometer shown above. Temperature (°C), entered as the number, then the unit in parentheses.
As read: 20 (°C)
